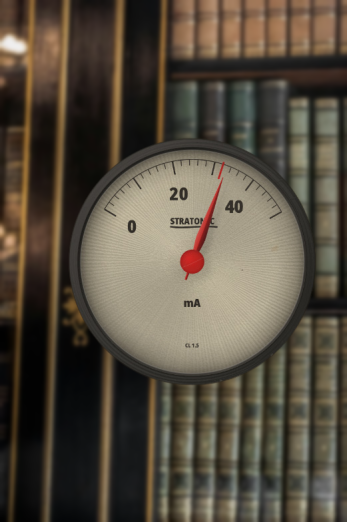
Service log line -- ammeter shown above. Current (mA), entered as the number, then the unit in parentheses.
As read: 33 (mA)
